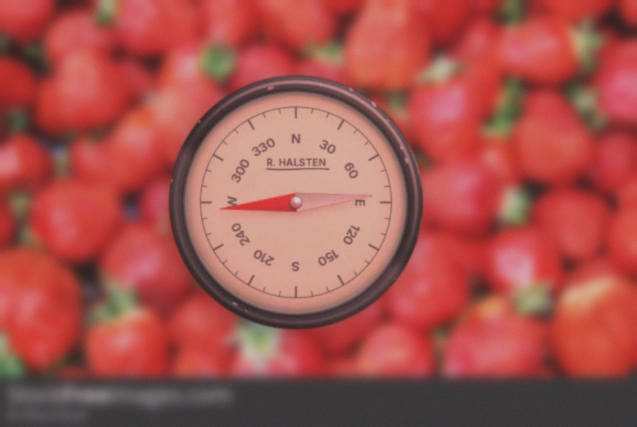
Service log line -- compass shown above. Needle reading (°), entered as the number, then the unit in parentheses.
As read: 265 (°)
